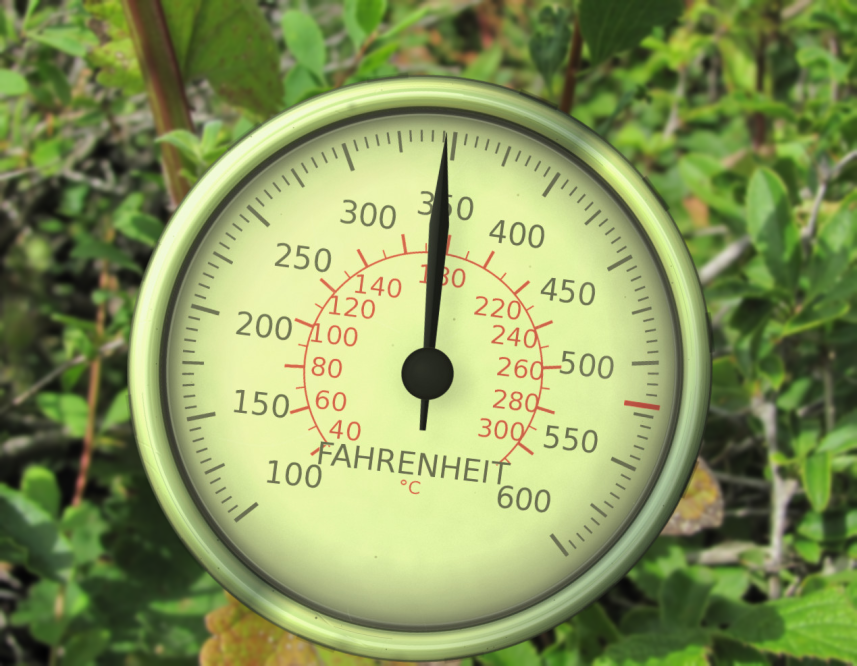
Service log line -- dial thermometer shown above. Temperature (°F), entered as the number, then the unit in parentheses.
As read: 345 (°F)
